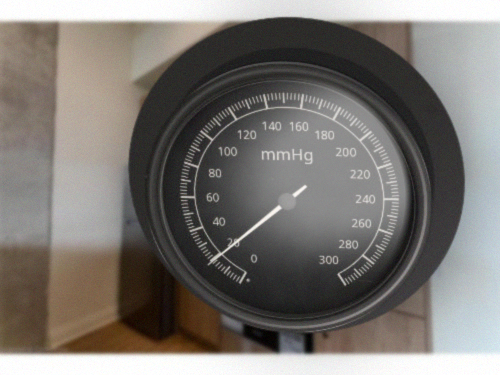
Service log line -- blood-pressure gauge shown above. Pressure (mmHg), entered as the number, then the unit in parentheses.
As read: 20 (mmHg)
